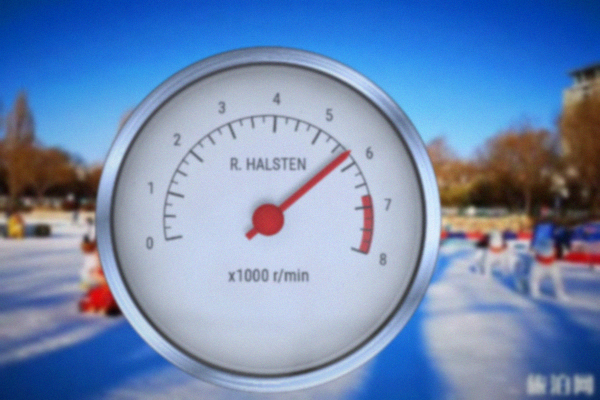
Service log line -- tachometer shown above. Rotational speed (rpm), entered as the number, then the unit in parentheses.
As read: 5750 (rpm)
